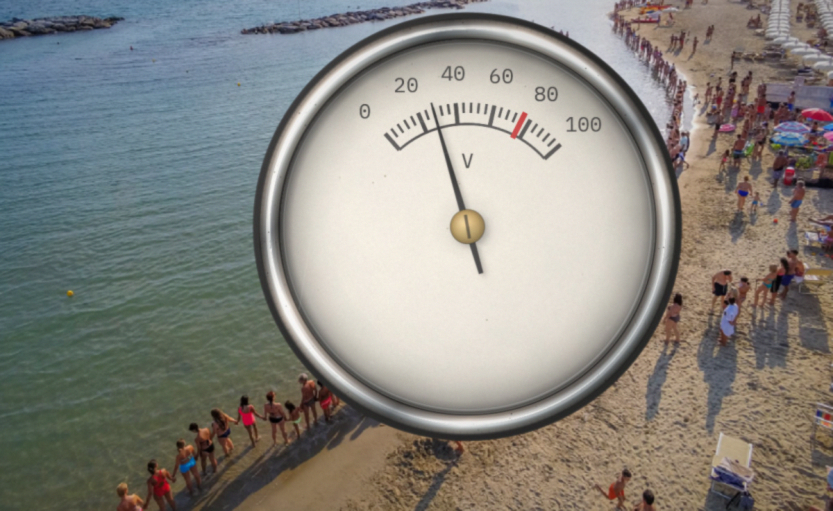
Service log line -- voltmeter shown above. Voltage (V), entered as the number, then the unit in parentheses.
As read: 28 (V)
